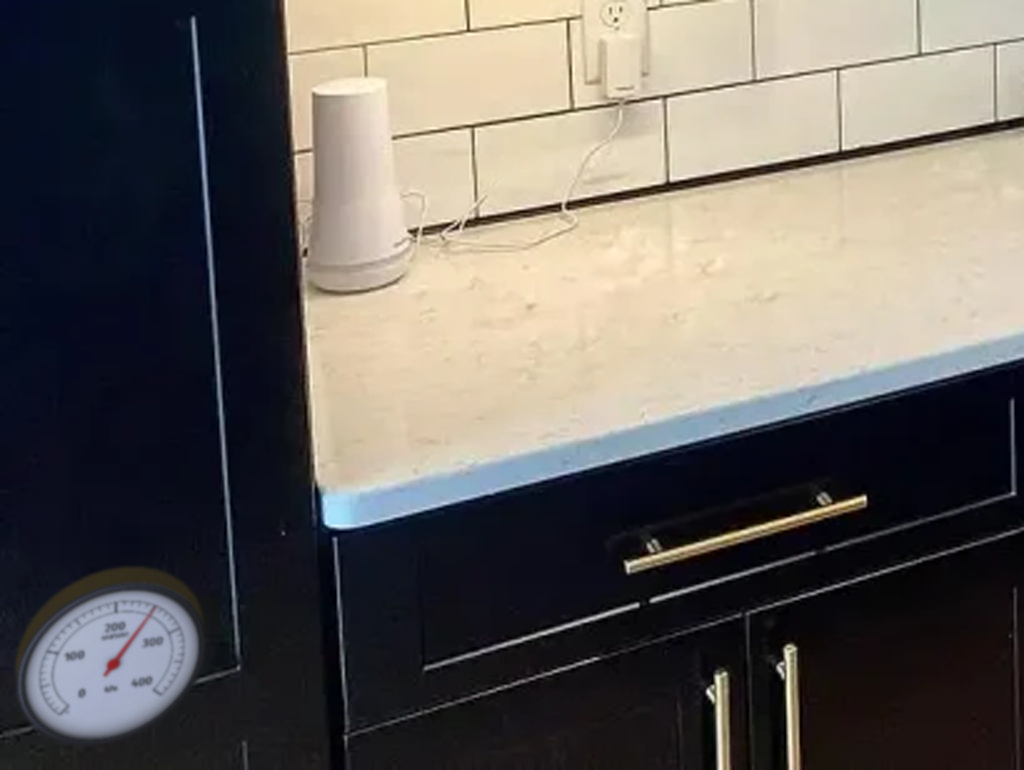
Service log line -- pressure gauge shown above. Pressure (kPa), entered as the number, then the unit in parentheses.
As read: 250 (kPa)
